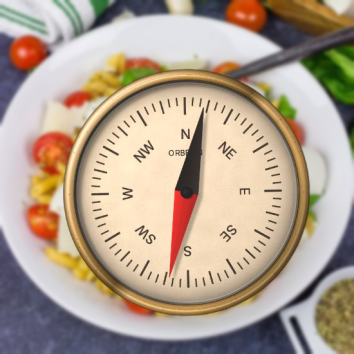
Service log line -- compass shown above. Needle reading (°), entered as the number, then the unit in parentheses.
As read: 192.5 (°)
